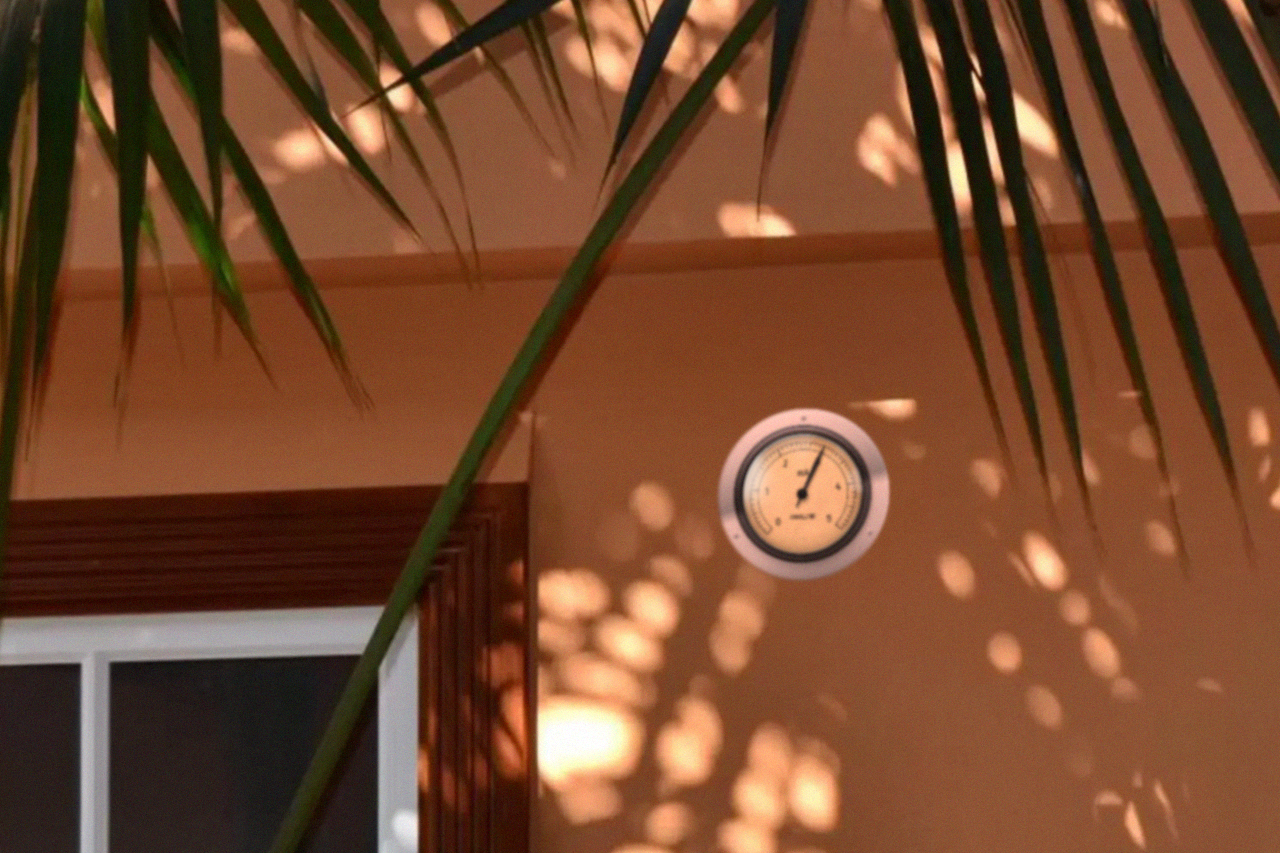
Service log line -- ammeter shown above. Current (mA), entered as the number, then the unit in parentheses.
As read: 3 (mA)
